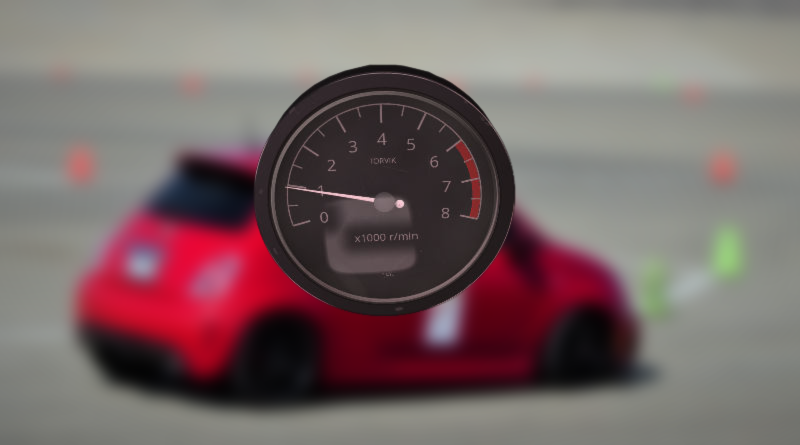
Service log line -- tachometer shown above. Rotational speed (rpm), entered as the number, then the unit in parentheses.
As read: 1000 (rpm)
